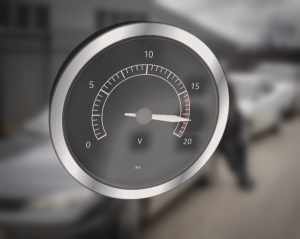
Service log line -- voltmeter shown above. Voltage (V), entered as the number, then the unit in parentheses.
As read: 18 (V)
